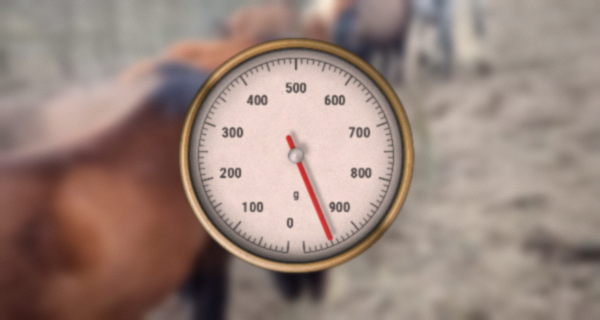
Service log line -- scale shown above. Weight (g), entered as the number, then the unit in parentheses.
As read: 950 (g)
